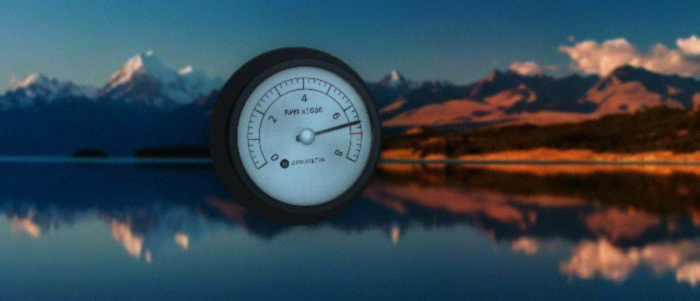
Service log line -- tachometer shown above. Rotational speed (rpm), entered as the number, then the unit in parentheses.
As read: 6600 (rpm)
